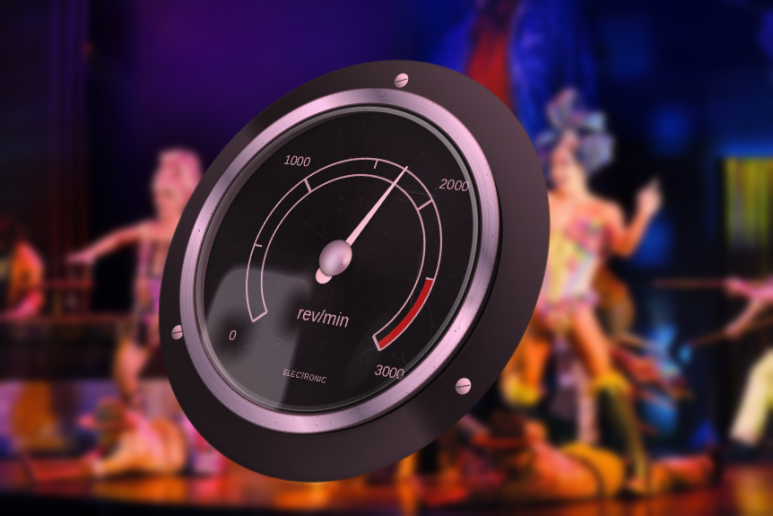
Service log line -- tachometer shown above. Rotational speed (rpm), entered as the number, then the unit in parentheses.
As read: 1750 (rpm)
